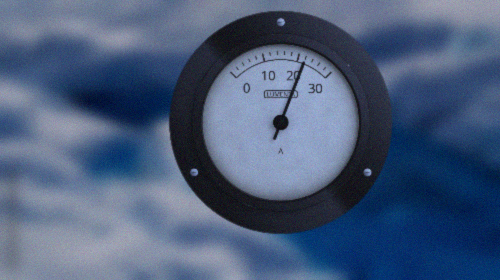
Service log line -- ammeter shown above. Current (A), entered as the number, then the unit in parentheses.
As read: 22 (A)
